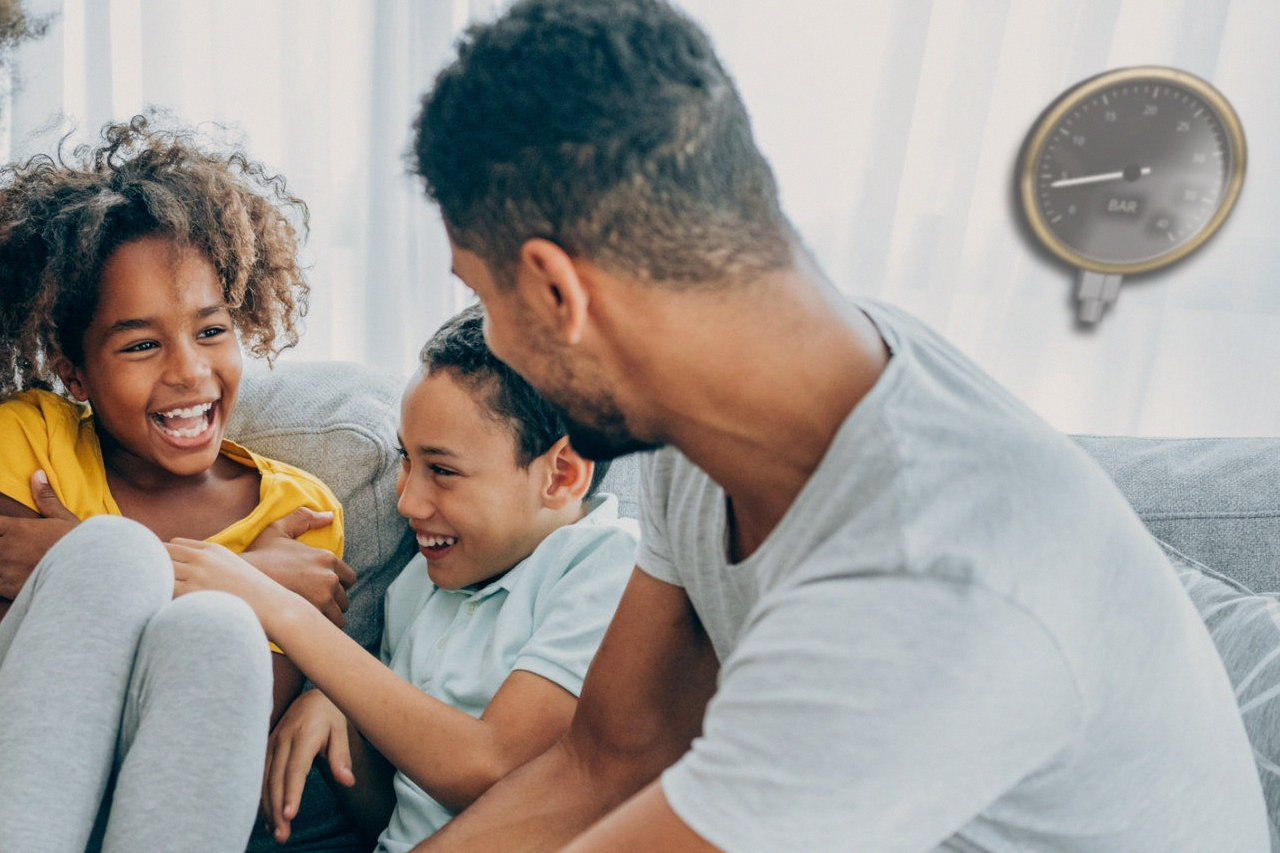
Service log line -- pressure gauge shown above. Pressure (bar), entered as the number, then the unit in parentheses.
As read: 4 (bar)
